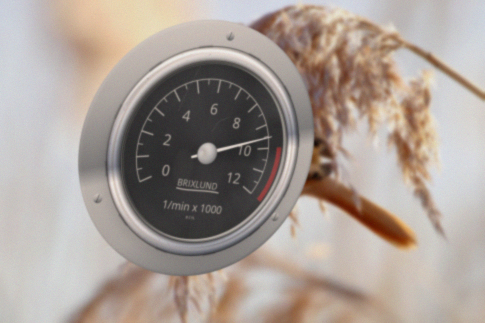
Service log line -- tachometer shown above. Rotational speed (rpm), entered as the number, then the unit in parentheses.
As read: 9500 (rpm)
